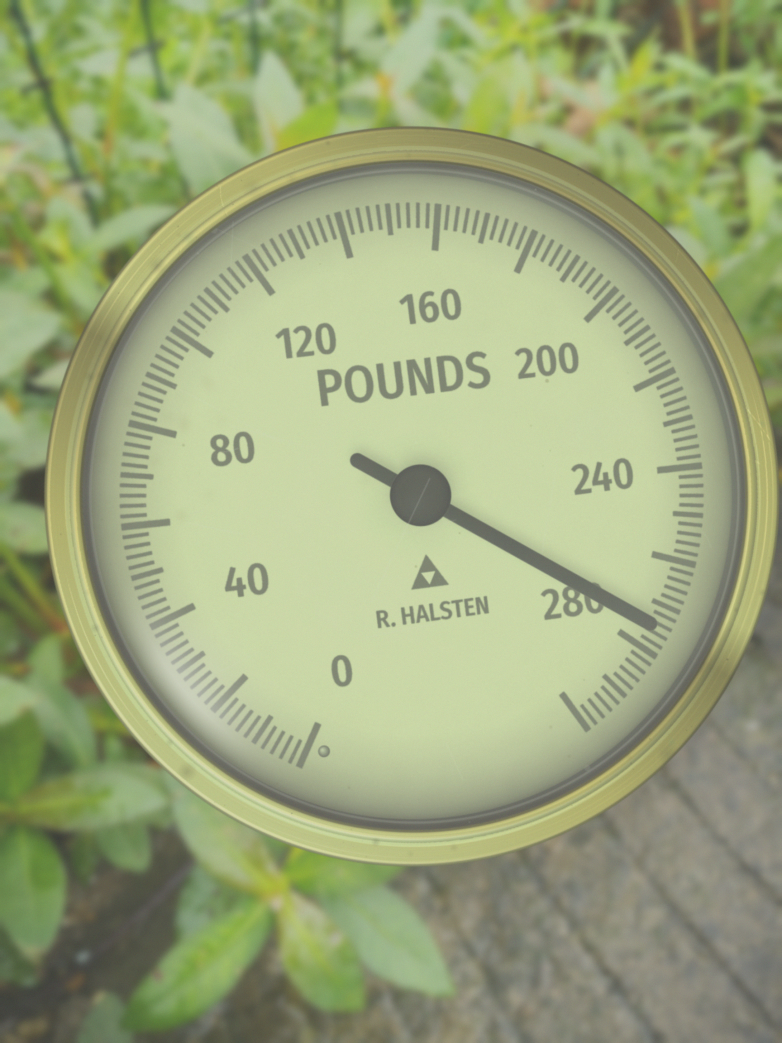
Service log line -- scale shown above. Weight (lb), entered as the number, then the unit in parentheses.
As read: 275 (lb)
